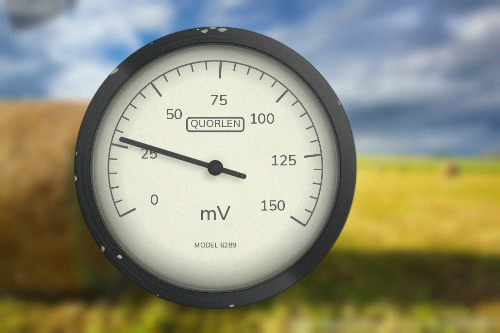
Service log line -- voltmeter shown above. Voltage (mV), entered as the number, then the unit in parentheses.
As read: 27.5 (mV)
